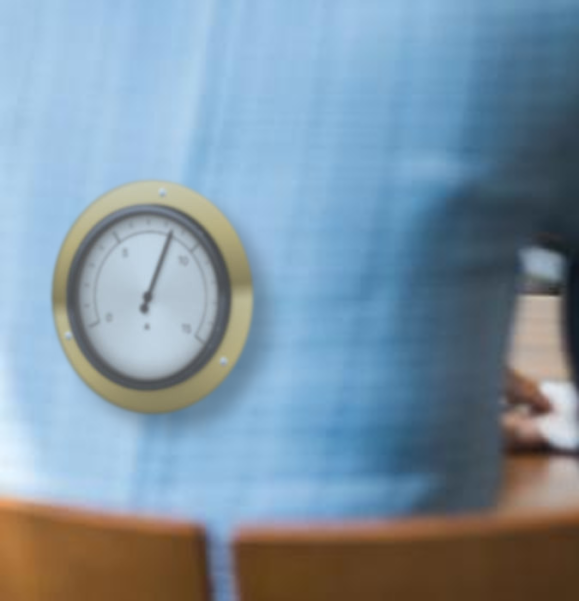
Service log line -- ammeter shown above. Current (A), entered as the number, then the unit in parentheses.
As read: 8.5 (A)
